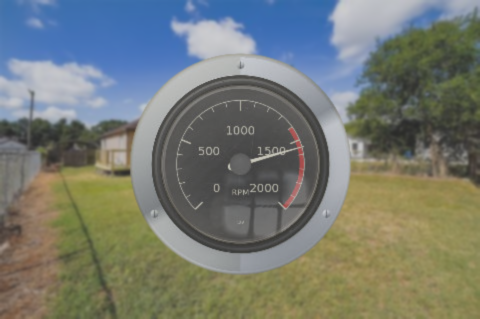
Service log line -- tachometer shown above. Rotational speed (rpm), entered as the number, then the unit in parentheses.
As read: 1550 (rpm)
